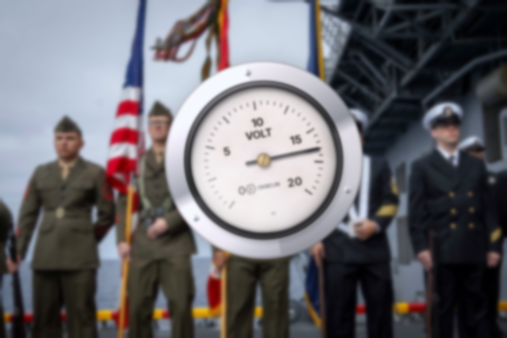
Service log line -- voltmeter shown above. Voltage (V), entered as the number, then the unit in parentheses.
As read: 16.5 (V)
